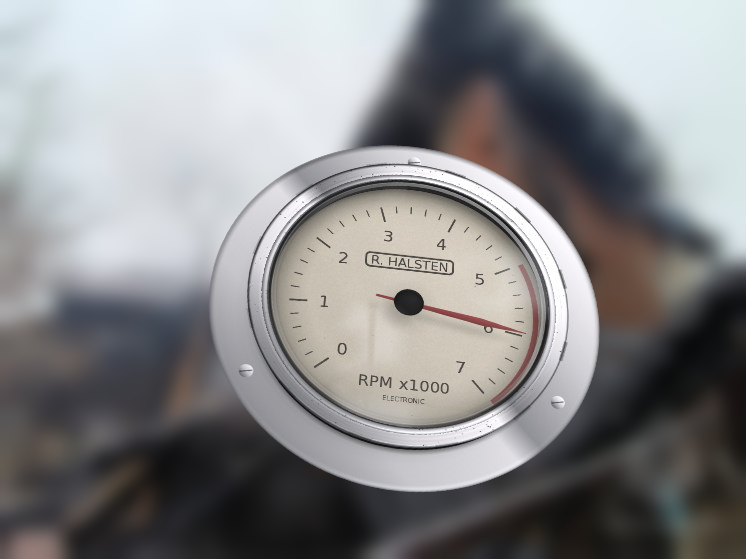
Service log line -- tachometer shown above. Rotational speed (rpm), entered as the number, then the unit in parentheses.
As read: 6000 (rpm)
